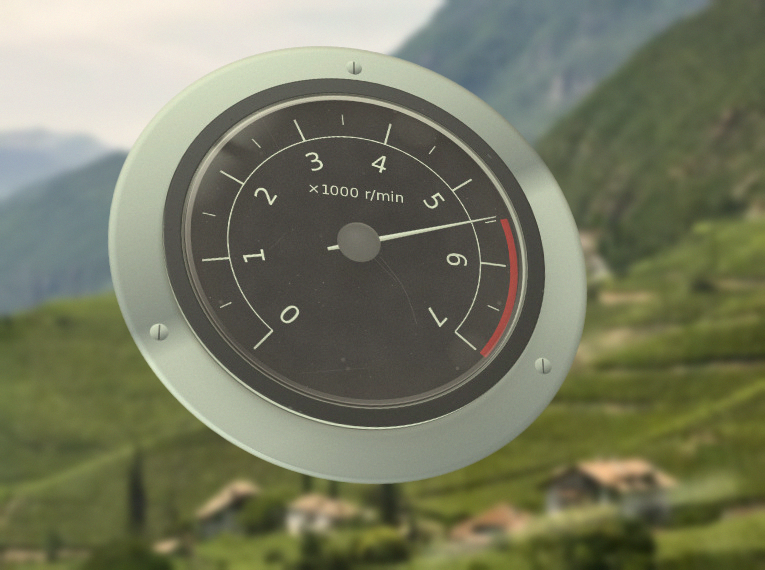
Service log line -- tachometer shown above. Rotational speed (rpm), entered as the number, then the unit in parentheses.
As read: 5500 (rpm)
